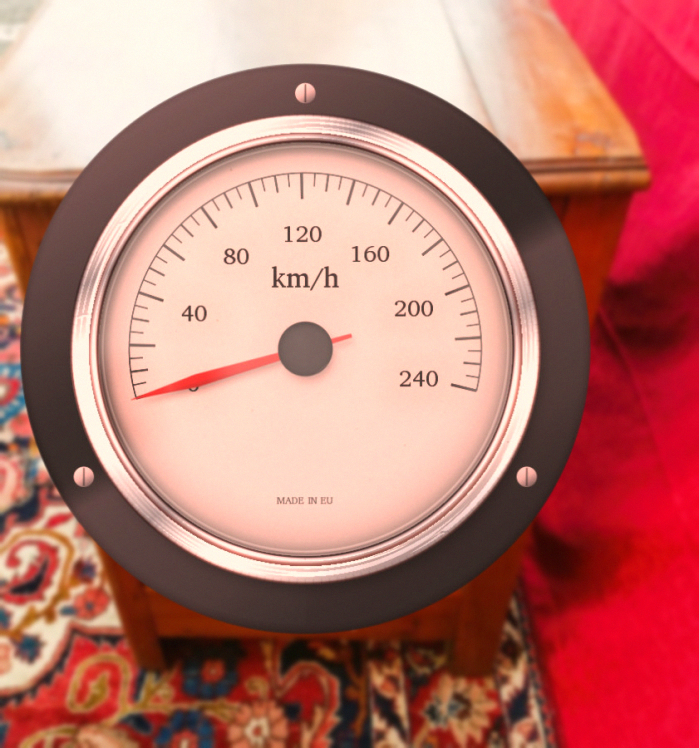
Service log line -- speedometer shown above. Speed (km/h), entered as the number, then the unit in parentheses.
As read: 0 (km/h)
